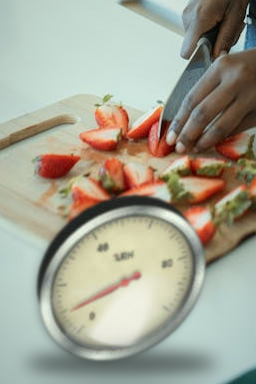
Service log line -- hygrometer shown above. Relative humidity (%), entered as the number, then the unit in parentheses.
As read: 10 (%)
